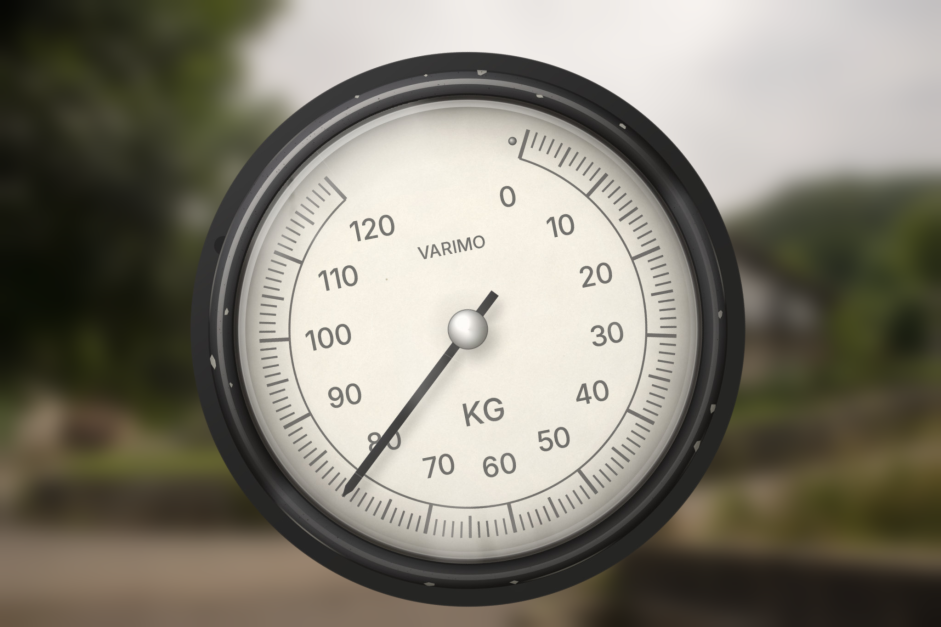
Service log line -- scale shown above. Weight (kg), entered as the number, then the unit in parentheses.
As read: 80 (kg)
